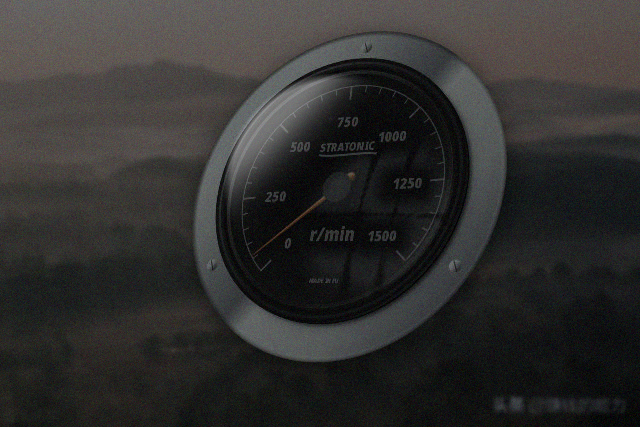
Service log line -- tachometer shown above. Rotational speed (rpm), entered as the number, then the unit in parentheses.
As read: 50 (rpm)
